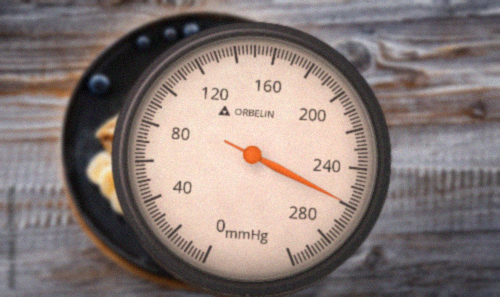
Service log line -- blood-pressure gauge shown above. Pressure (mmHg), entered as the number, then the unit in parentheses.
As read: 260 (mmHg)
